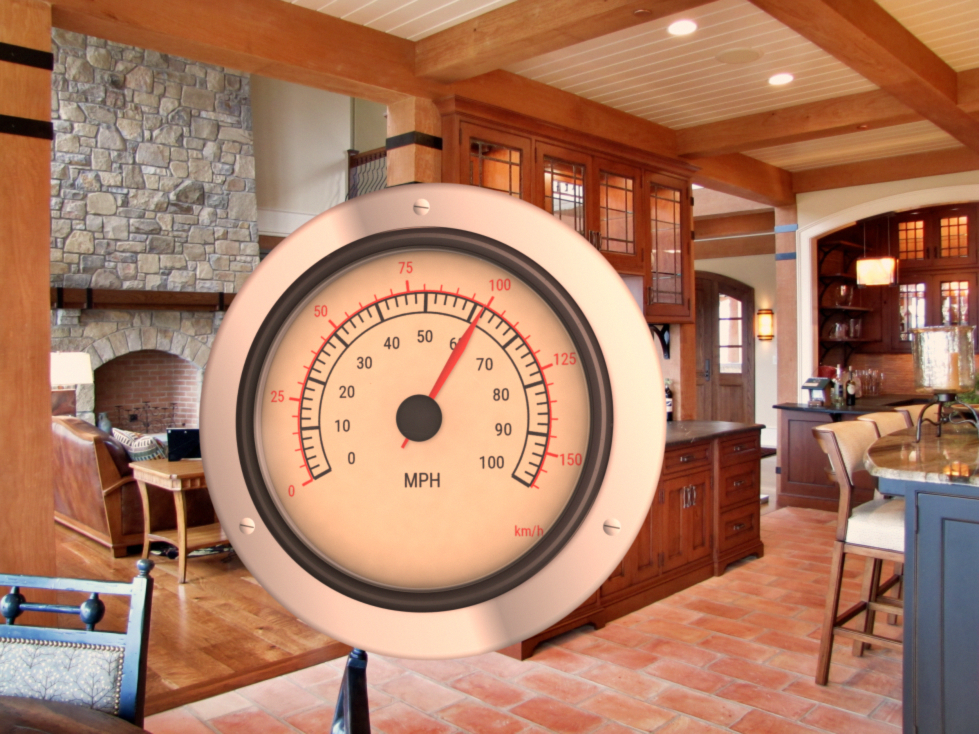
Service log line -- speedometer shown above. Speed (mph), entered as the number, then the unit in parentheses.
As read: 62 (mph)
